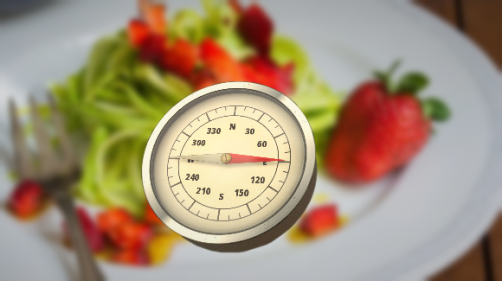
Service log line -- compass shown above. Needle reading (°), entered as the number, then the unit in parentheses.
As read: 90 (°)
